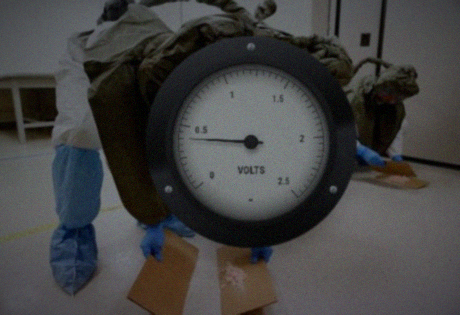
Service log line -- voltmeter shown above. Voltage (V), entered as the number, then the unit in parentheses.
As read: 0.4 (V)
